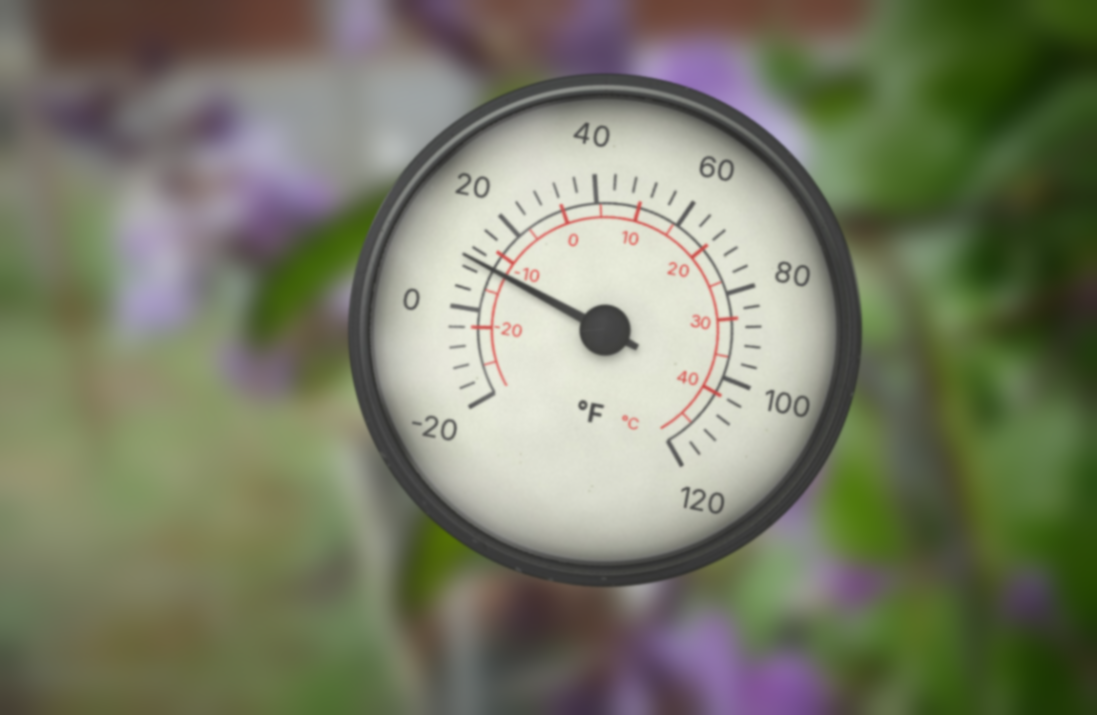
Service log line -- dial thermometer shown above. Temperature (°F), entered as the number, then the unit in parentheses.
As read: 10 (°F)
